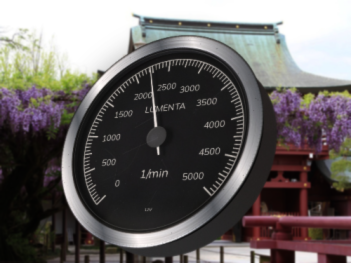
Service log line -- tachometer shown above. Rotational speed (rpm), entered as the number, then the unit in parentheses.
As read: 2250 (rpm)
